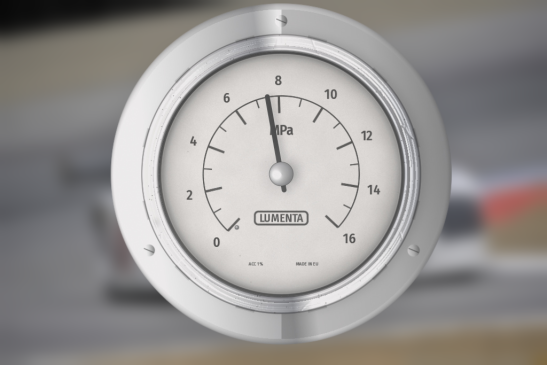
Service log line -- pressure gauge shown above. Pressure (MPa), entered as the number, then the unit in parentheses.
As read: 7.5 (MPa)
